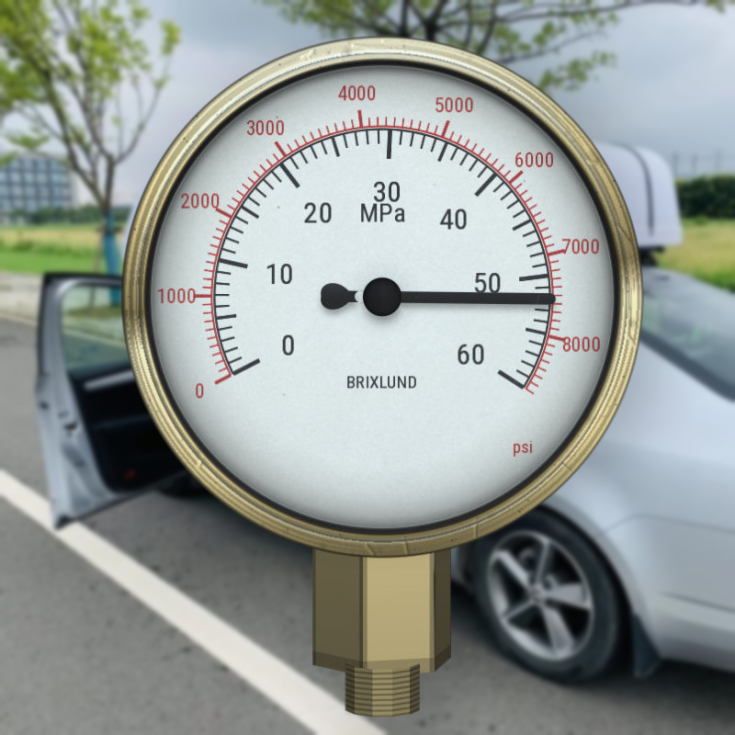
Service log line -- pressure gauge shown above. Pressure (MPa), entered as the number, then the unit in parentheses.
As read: 52 (MPa)
